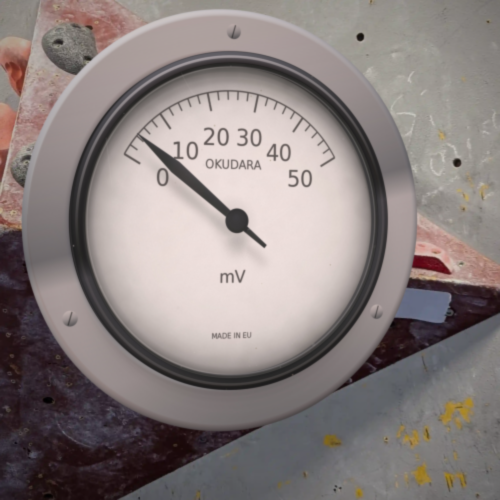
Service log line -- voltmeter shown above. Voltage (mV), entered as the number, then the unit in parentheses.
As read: 4 (mV)
